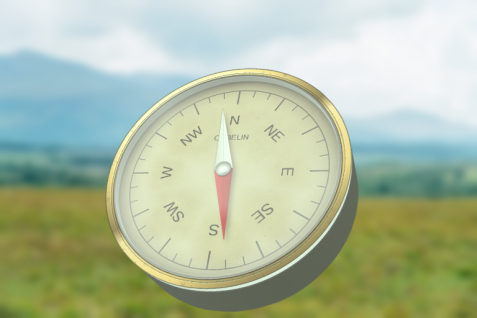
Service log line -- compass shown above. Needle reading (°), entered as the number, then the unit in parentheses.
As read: 170 (°)
